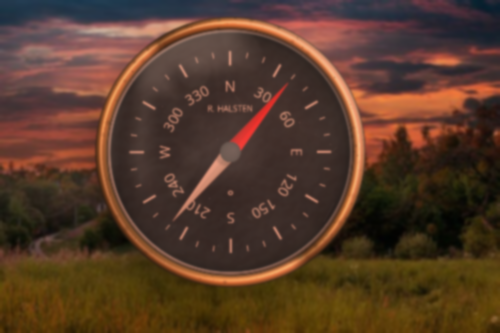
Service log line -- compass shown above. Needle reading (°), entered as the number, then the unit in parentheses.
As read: 40 (°)
